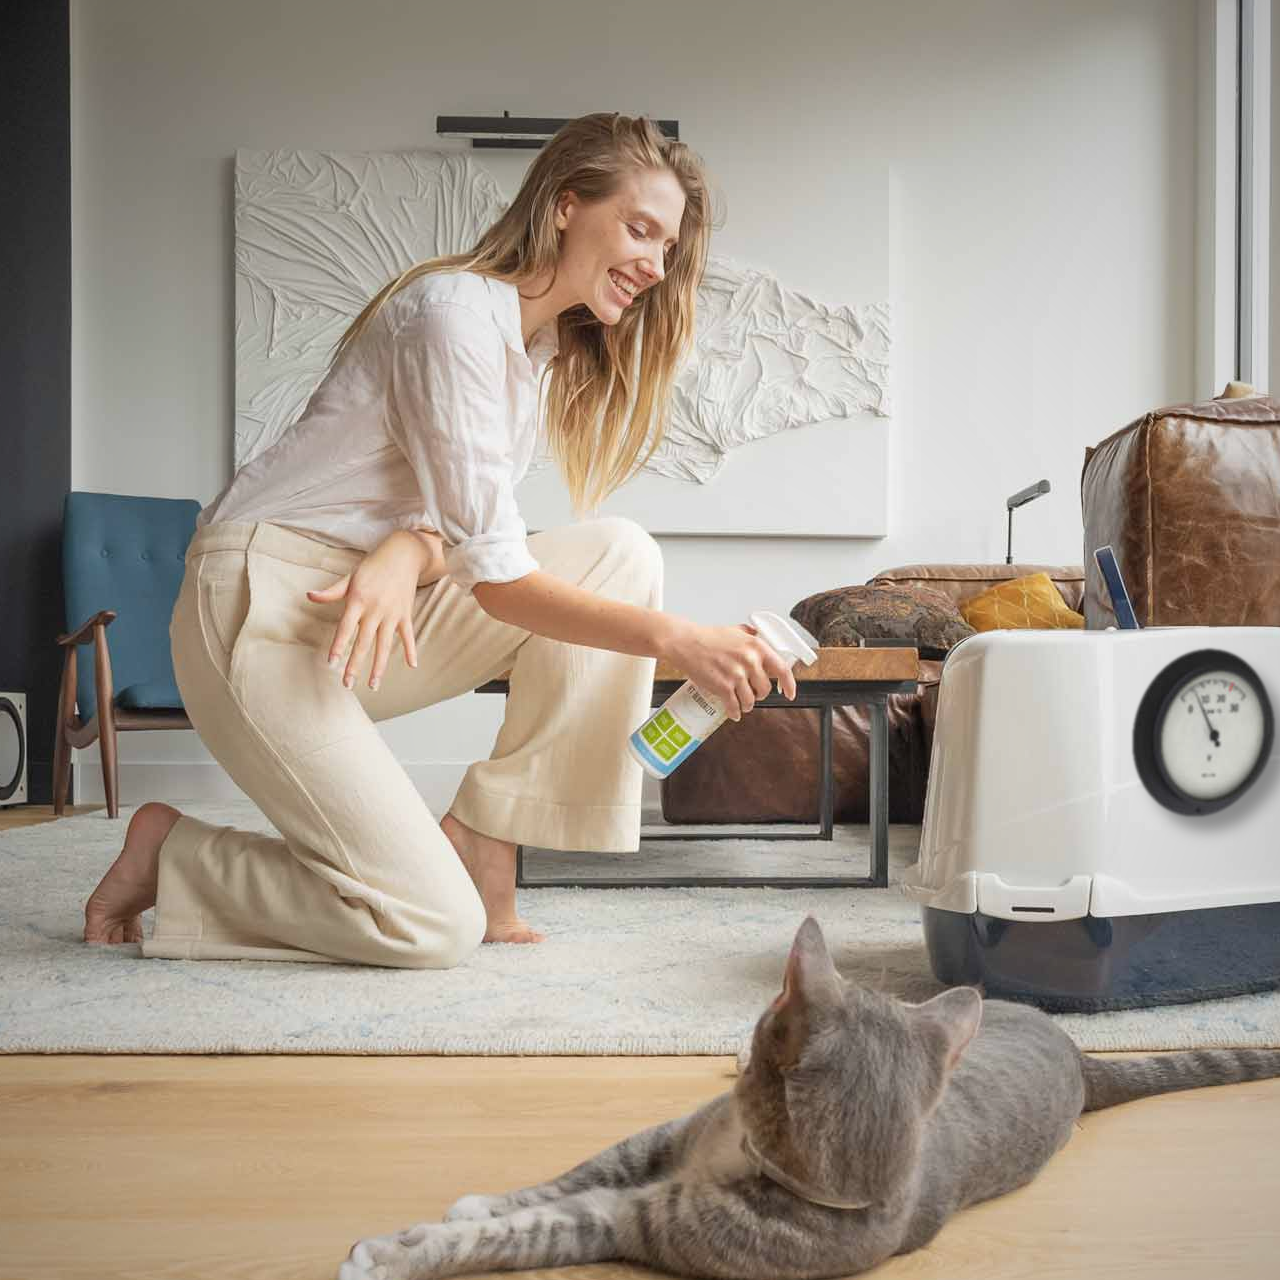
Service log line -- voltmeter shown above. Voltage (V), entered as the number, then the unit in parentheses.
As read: 5 (V)
